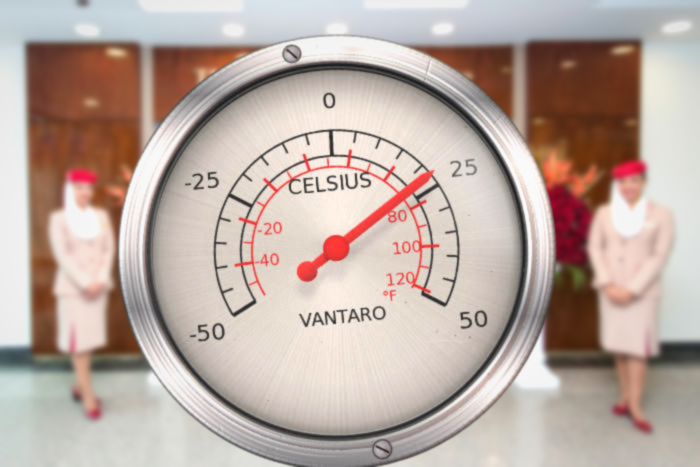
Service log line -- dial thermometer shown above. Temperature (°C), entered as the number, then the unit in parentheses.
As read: 22.5 (°C)
